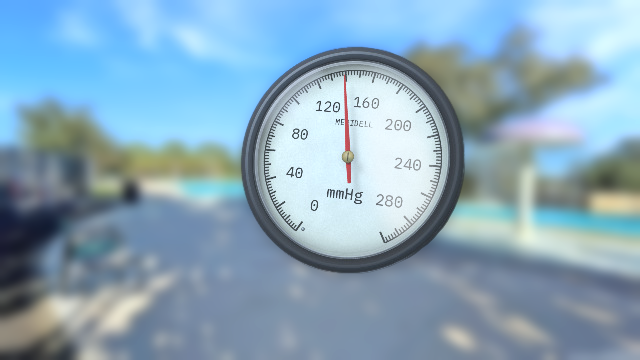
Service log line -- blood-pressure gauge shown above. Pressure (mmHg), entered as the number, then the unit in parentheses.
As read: 140 (mmHg)
